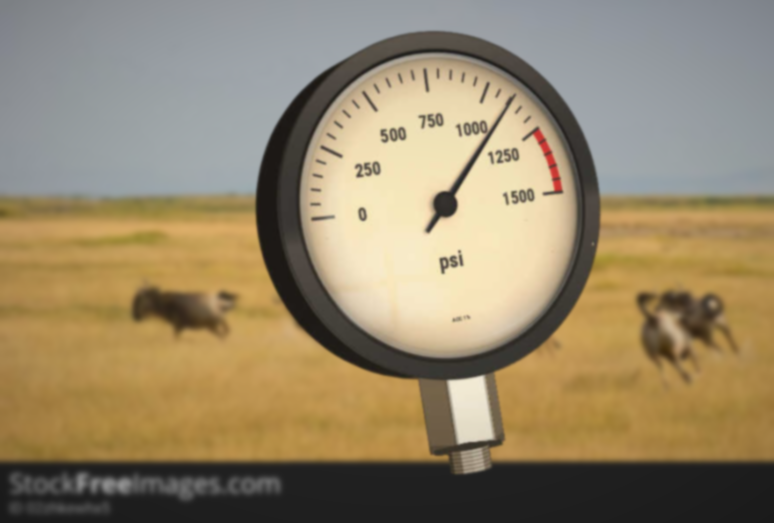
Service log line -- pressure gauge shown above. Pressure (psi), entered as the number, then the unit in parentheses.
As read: 1100 (psi)
